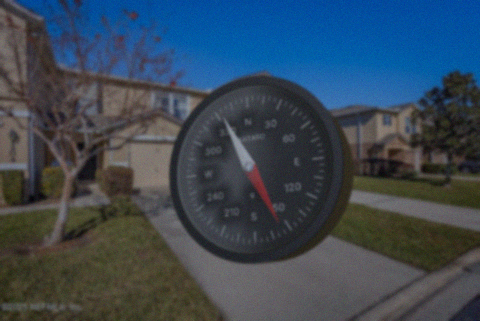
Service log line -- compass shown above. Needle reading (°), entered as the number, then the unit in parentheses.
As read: 155 (°)
